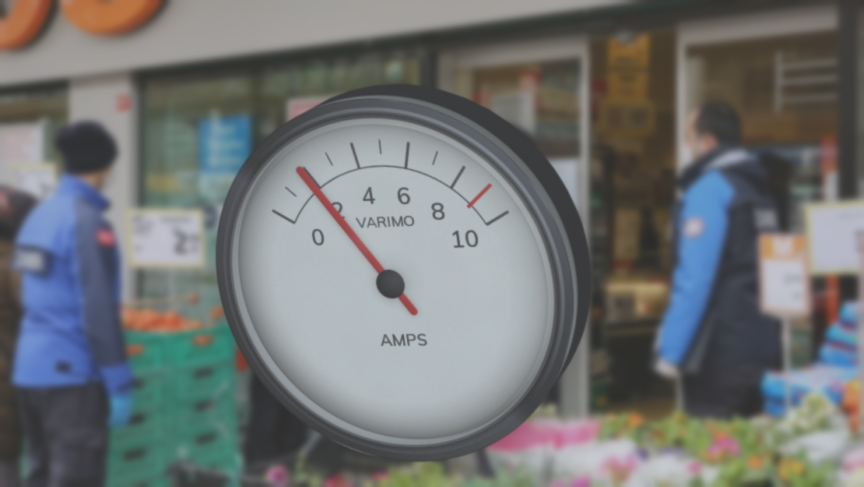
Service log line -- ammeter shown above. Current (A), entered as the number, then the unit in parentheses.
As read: 2 (A)
